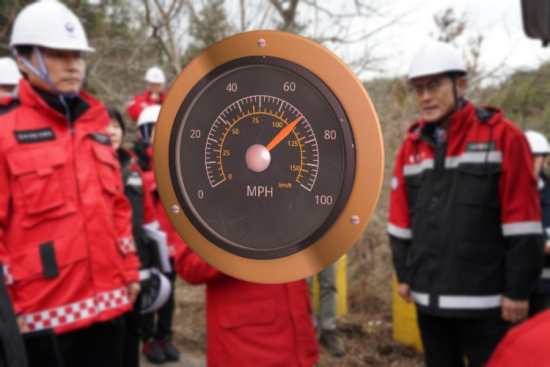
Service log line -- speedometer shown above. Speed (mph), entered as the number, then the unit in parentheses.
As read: 70 (mph)
